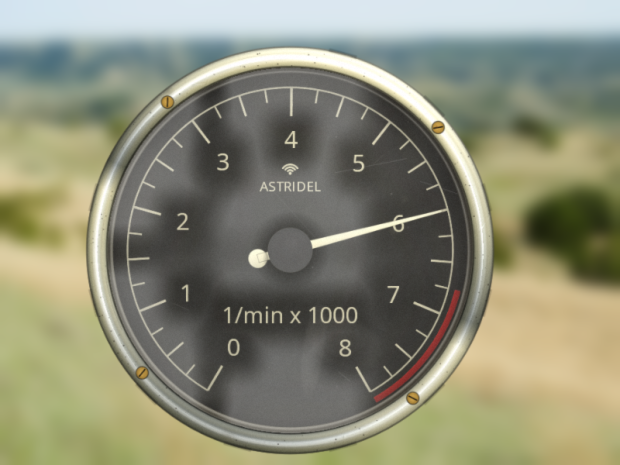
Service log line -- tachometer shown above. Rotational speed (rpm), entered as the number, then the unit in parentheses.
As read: 6000 (rpm)
